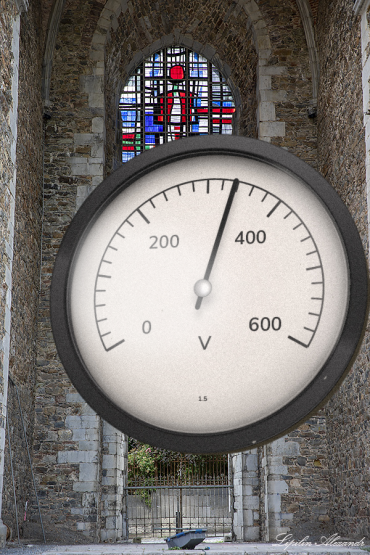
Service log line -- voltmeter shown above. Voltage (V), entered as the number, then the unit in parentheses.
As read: 340 (V)
